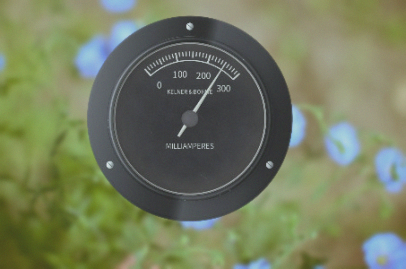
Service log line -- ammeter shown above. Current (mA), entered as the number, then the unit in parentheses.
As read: 250 (mA)
